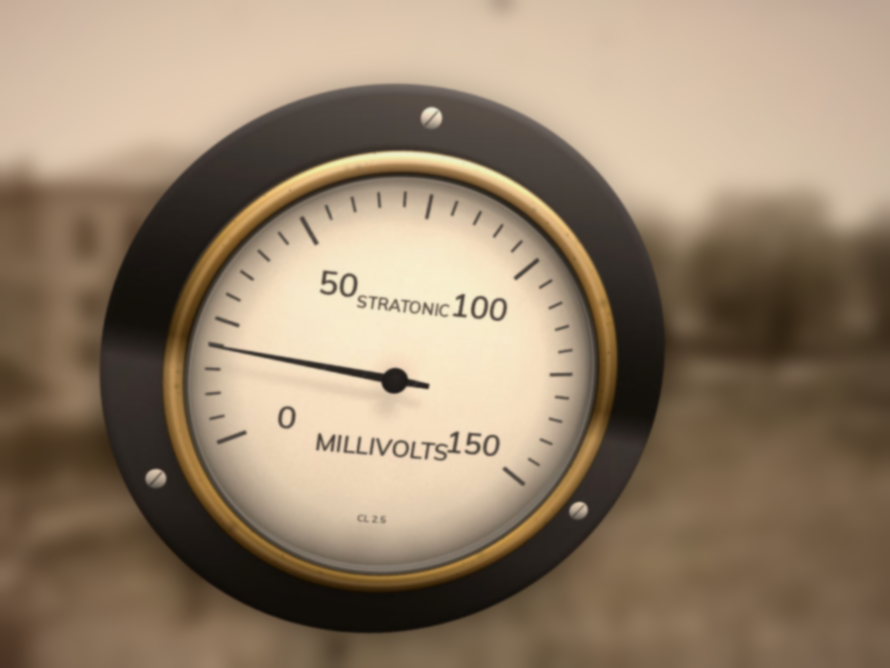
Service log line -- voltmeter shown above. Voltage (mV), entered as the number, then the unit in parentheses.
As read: 20 (mV)
